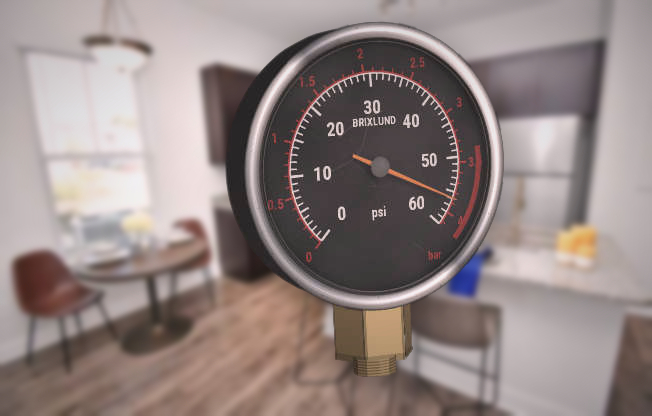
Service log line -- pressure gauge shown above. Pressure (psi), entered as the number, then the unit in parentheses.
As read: 56 (psi)
